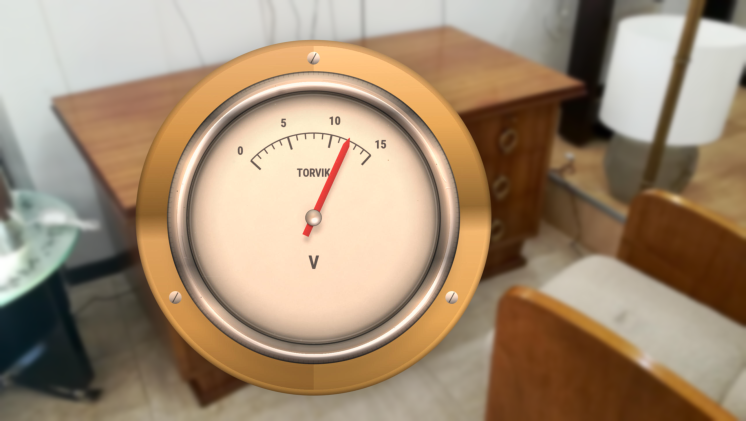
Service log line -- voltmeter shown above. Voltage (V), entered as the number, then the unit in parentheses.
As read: 12 (V)
